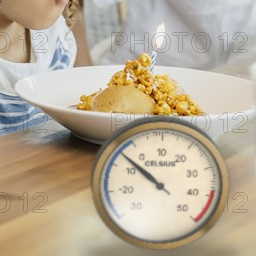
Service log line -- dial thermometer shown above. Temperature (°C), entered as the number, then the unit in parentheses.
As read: -5 (°C)
